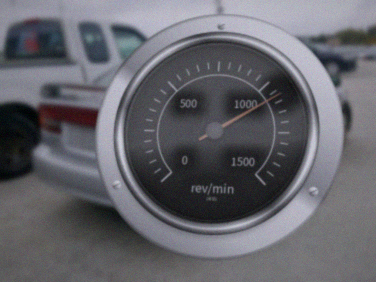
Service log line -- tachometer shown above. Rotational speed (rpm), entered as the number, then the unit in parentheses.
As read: 1075 (rpm)
